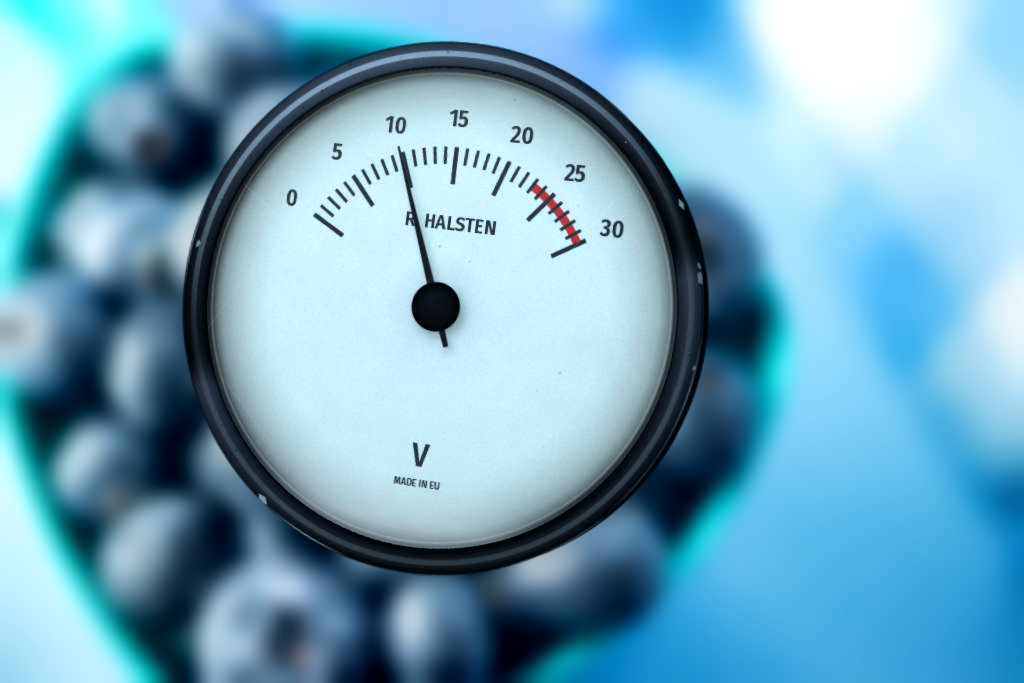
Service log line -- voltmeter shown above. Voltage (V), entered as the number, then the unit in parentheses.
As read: 10 (V)
